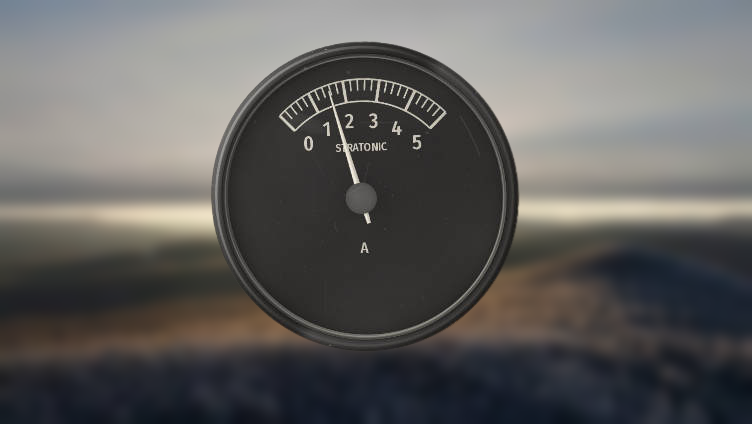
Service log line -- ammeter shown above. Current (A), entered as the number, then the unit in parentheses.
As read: 1.6 (A)
